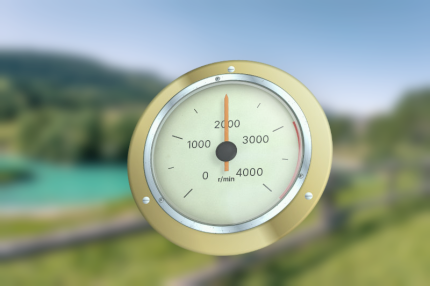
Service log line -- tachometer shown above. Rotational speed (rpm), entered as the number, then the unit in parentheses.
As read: 2000 (rpm)
